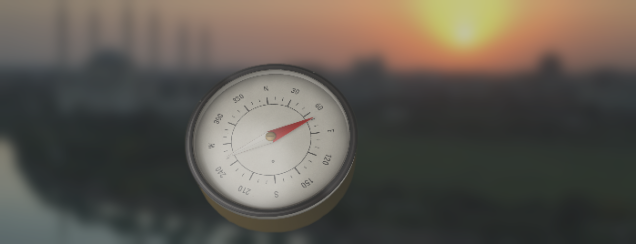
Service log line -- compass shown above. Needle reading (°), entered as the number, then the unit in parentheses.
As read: 70 (°)
